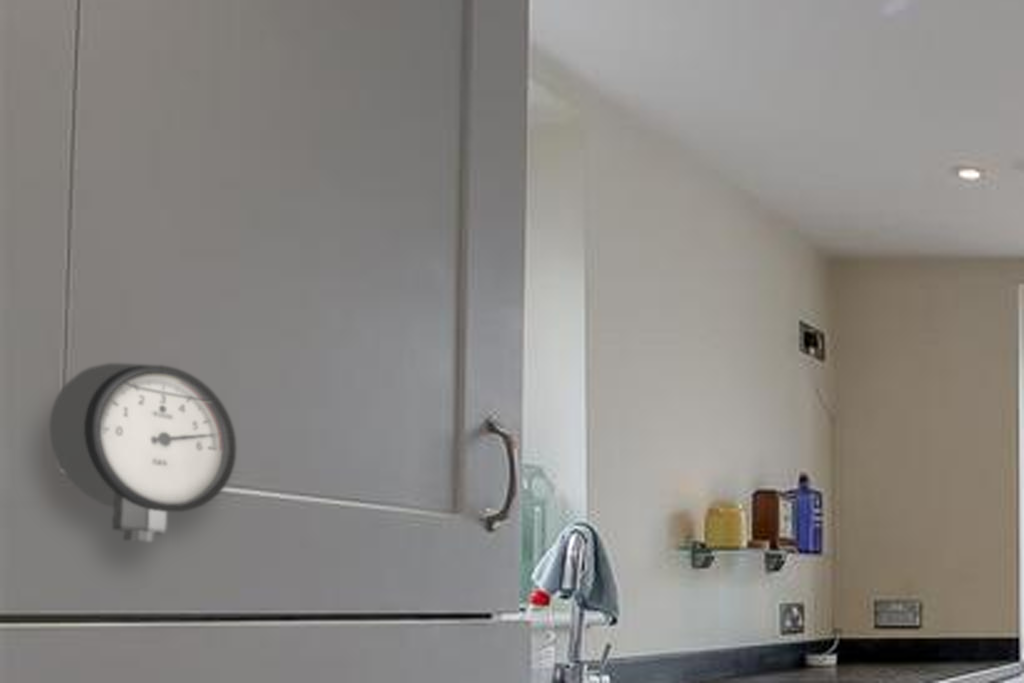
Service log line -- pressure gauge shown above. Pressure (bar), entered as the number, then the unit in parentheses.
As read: 5.5 (bar)
